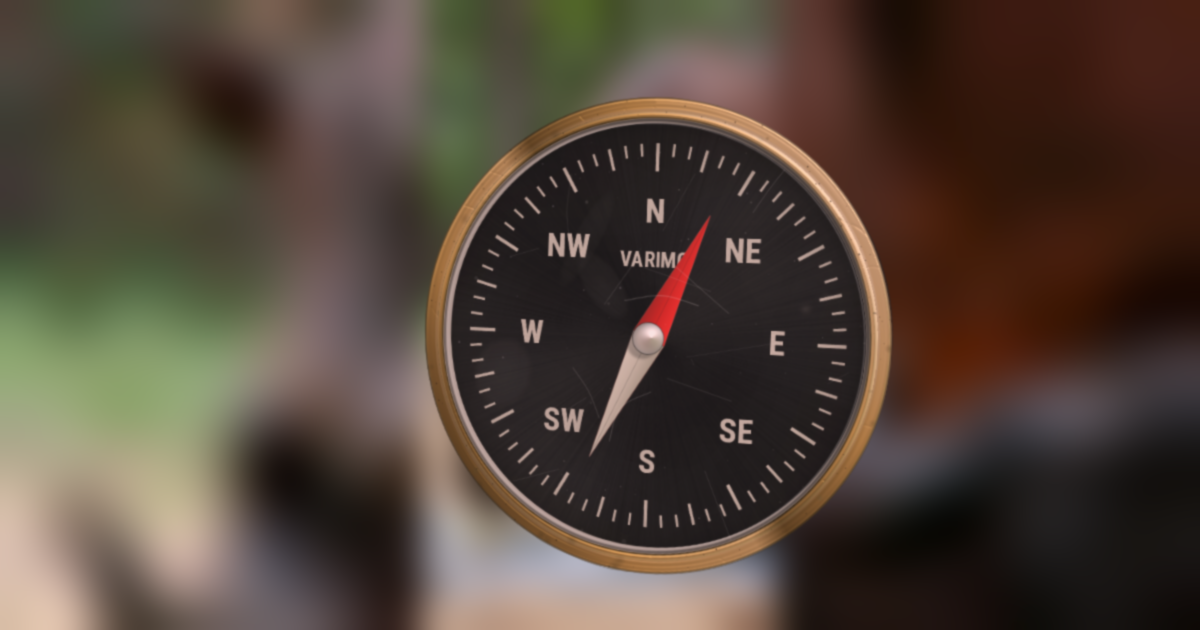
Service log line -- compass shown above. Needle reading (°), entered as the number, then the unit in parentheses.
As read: 25 (°)
